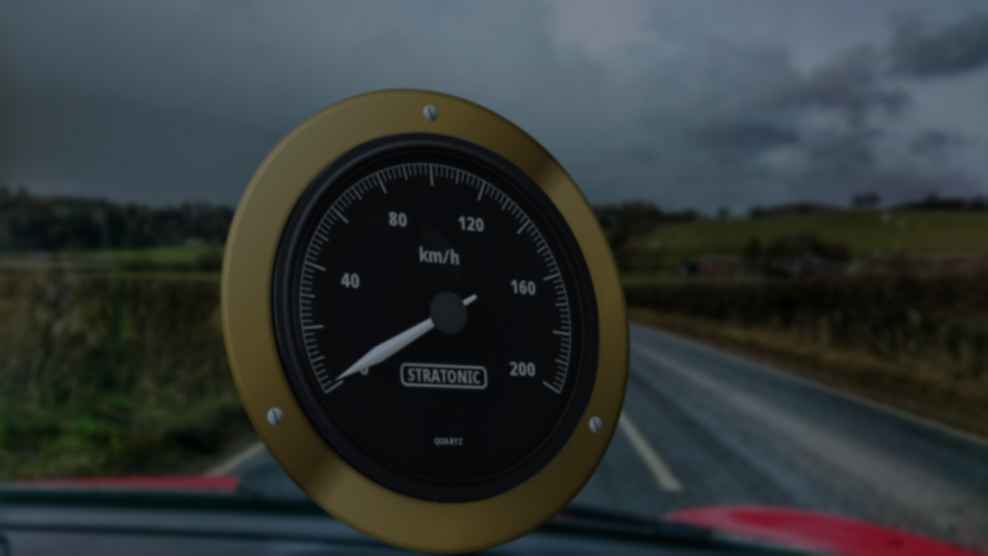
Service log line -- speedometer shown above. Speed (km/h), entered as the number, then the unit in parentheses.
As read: 2 (km/h)
